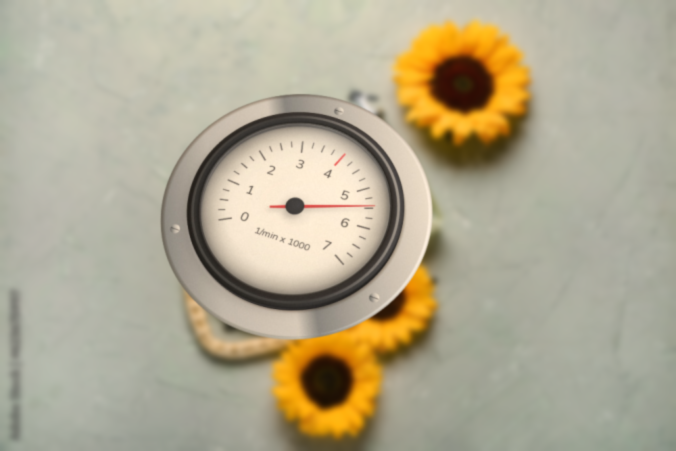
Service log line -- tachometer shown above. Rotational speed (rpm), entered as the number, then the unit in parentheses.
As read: 5500 (rpm)
